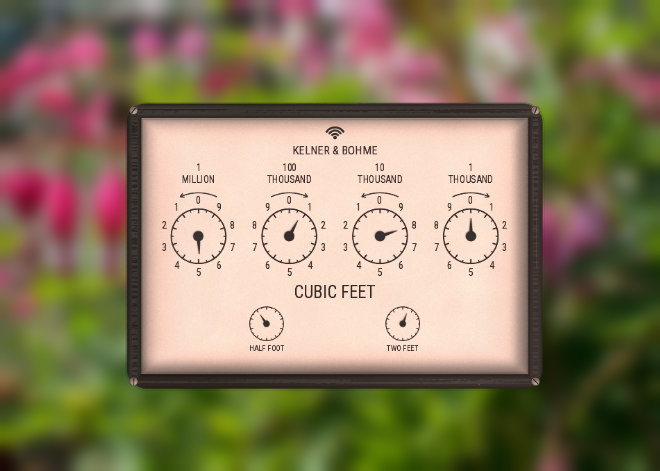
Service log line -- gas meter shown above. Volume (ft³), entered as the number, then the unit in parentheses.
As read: 508000 (ft³)
